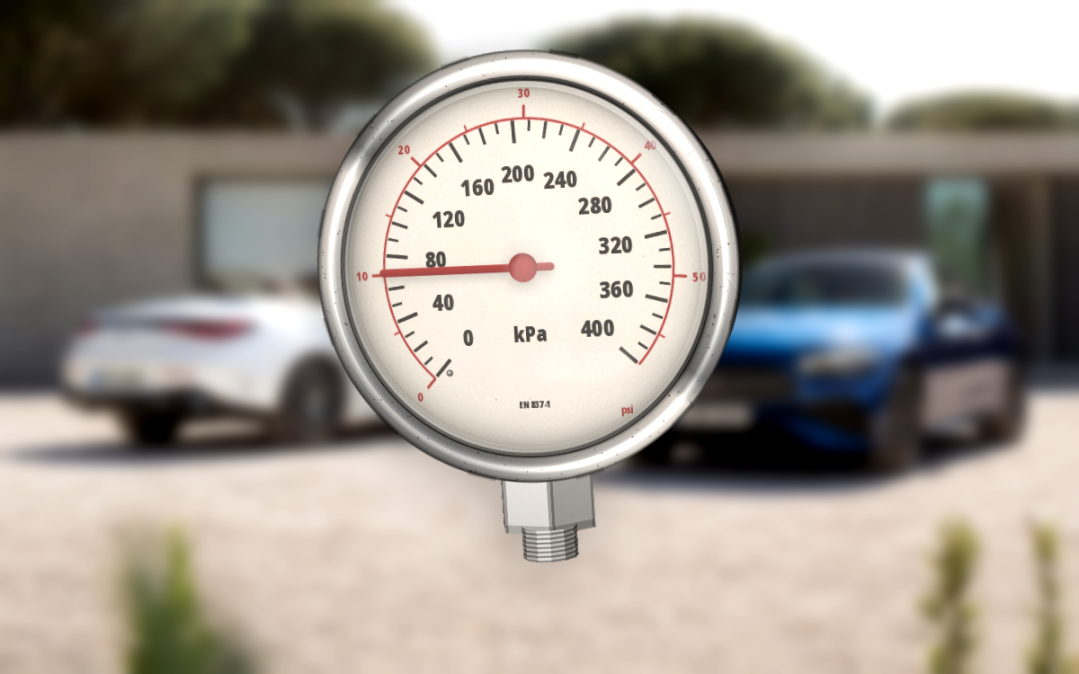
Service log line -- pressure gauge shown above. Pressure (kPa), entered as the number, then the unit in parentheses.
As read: 70 (kPa)
